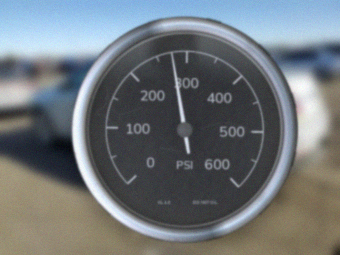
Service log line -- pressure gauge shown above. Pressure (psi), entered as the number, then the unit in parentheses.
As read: 275 (psi)
